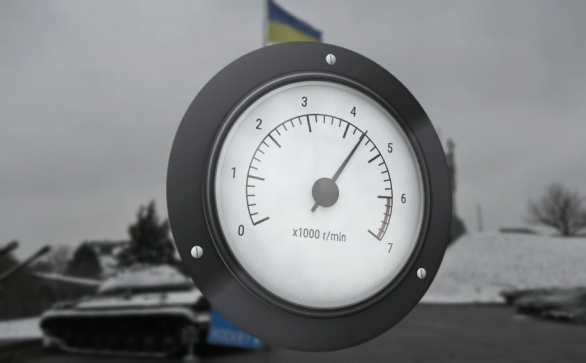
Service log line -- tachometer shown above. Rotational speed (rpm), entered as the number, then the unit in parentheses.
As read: 4400 (rpm)
